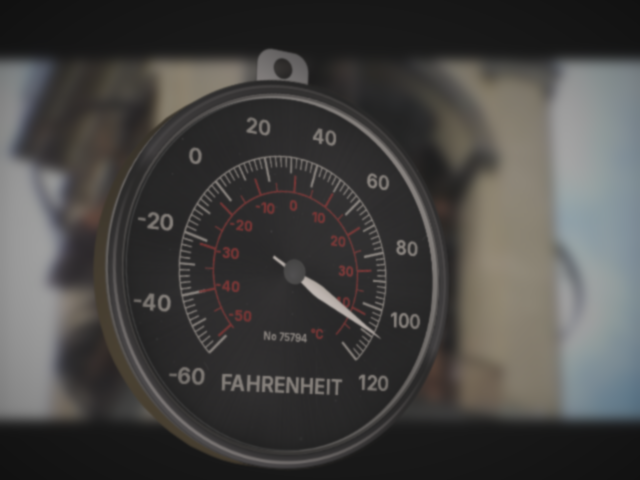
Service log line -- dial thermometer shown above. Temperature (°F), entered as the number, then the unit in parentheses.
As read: 110 (°F)
